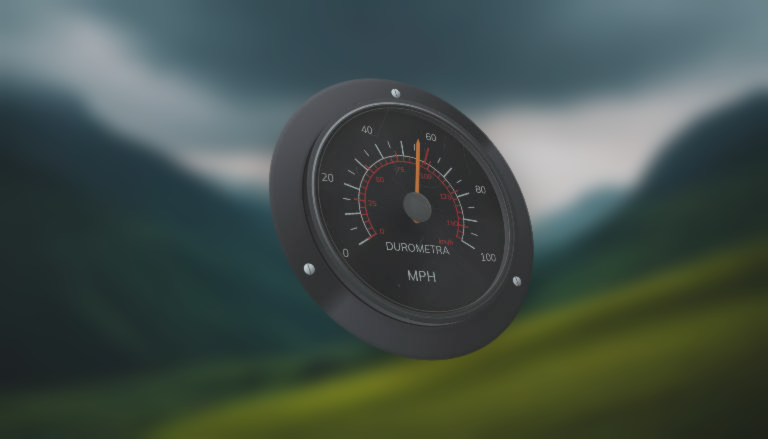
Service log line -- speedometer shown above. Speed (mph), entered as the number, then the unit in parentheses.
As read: 55 (mph)
